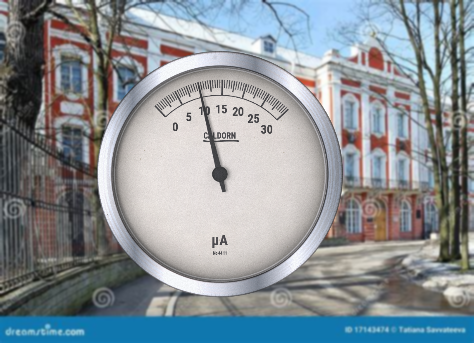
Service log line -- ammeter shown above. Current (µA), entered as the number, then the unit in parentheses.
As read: 10 (µA)
